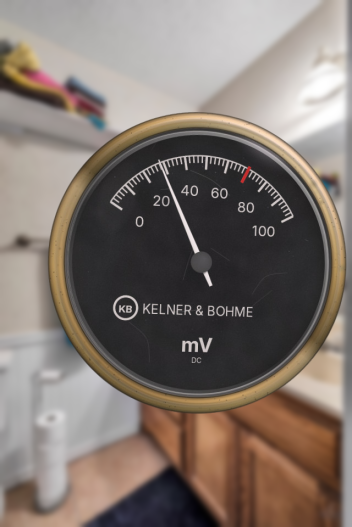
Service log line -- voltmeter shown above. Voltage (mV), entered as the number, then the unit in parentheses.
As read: 28 (mV)
